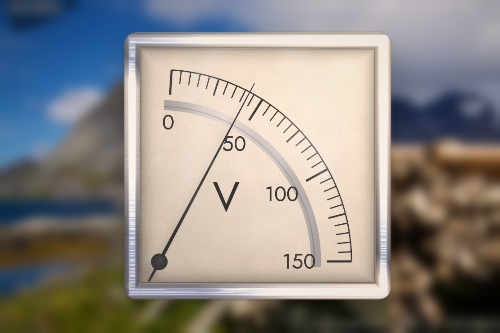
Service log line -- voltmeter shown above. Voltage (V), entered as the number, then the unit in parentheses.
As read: 42.5 (V)
